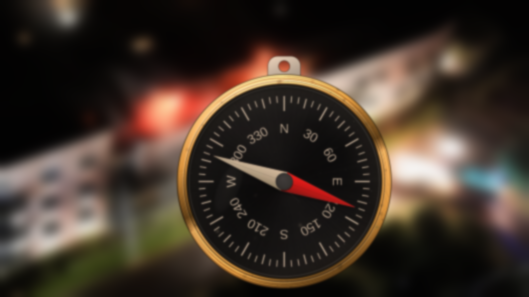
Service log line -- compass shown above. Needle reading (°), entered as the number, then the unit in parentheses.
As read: 110 (°)
